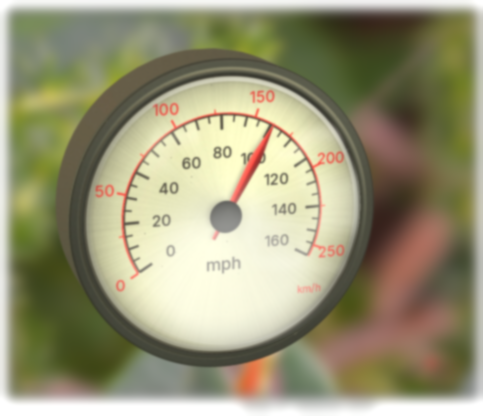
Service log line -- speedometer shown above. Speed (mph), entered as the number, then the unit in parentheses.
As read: 100 (mph)
